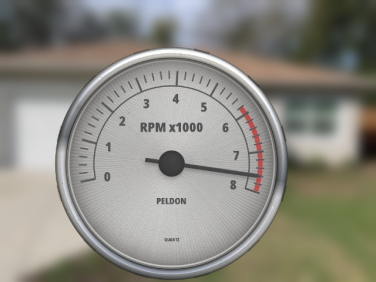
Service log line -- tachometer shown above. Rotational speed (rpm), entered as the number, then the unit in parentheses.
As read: 7600 (rpm)
